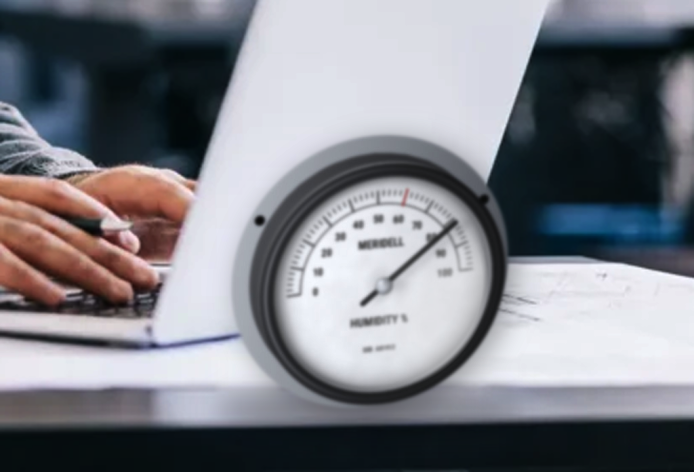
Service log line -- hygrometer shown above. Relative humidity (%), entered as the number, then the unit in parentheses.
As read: 80 (%)
